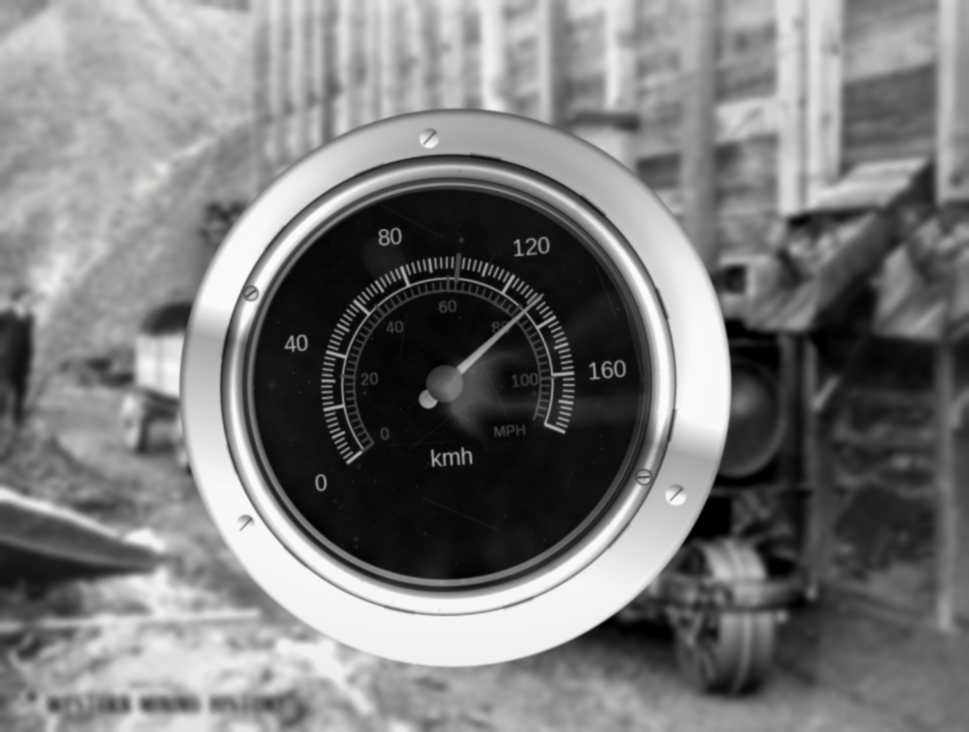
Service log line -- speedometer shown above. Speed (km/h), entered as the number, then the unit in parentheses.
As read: 132 (km/h)
